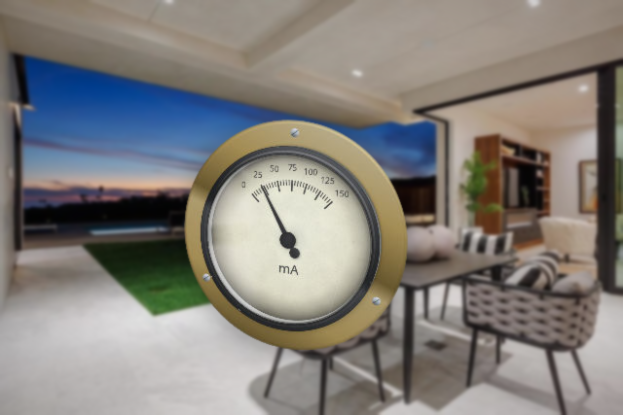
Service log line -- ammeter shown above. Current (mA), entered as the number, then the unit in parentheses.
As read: 25 (mA)
